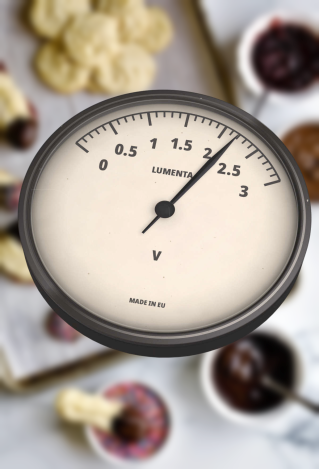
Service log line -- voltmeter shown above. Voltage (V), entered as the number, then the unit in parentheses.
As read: 2.2 (V)
